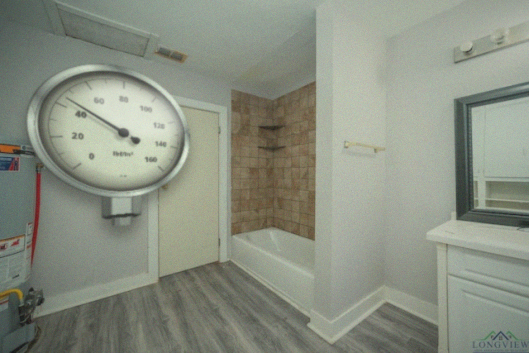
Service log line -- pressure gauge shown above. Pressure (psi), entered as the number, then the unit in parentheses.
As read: 45 (psi)
